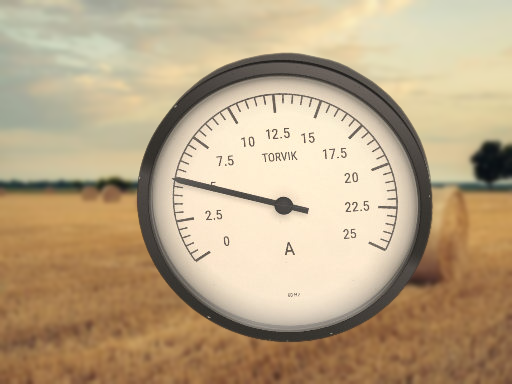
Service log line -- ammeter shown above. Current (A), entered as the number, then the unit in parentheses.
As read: 5 (A)
